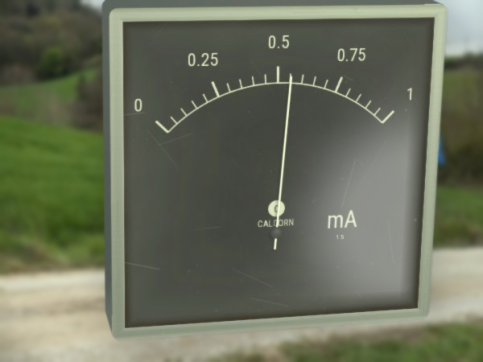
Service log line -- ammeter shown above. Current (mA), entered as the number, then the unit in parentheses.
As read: 0.55 (mA)
